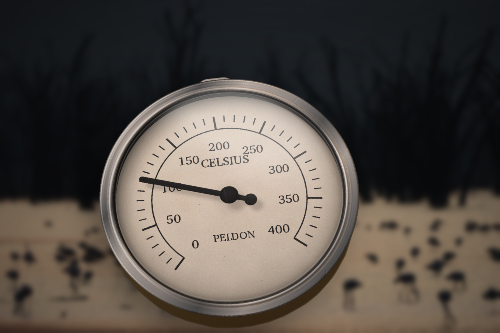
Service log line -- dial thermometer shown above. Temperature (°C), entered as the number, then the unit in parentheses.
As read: 100 (°C)
